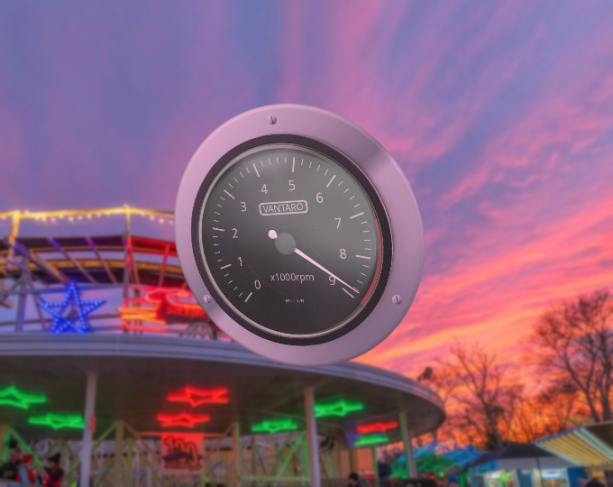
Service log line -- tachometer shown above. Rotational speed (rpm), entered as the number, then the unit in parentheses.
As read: 8800 (rpm)
